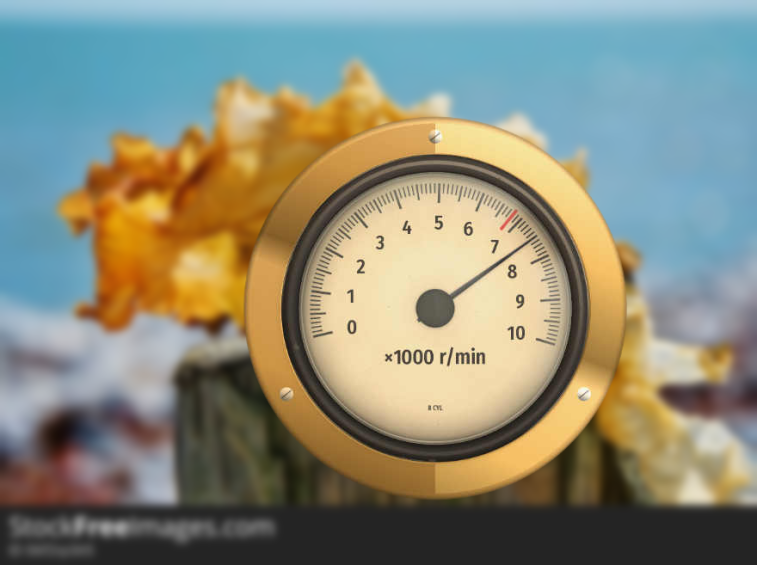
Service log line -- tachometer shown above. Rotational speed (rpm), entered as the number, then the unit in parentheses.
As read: 7500 (rpm)
